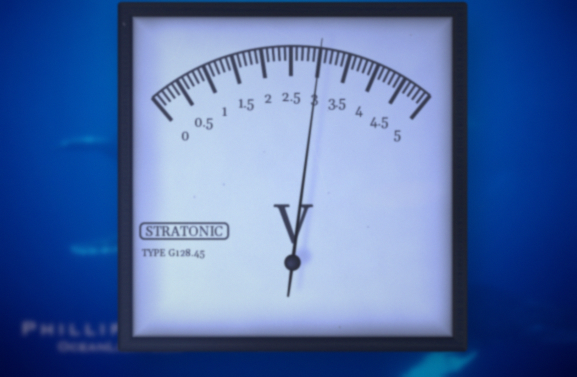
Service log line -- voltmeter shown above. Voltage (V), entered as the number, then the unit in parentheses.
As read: 3 (V)
